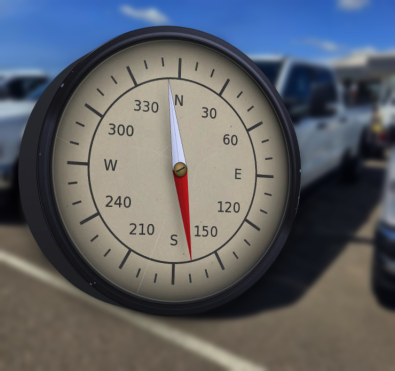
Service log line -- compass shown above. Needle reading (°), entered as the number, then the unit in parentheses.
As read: 170 (°)
